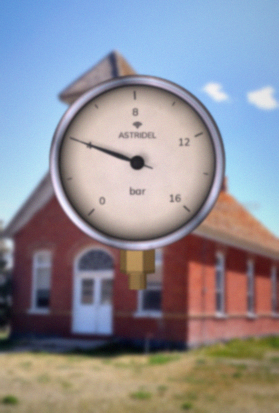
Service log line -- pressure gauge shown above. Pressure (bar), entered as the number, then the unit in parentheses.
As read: 4 (bar)
